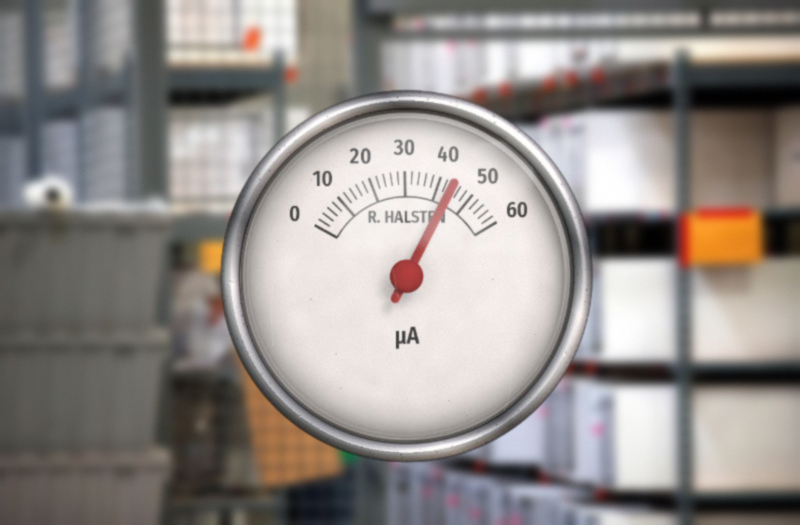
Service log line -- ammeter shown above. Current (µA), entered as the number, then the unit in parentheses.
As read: 44 (µA)
